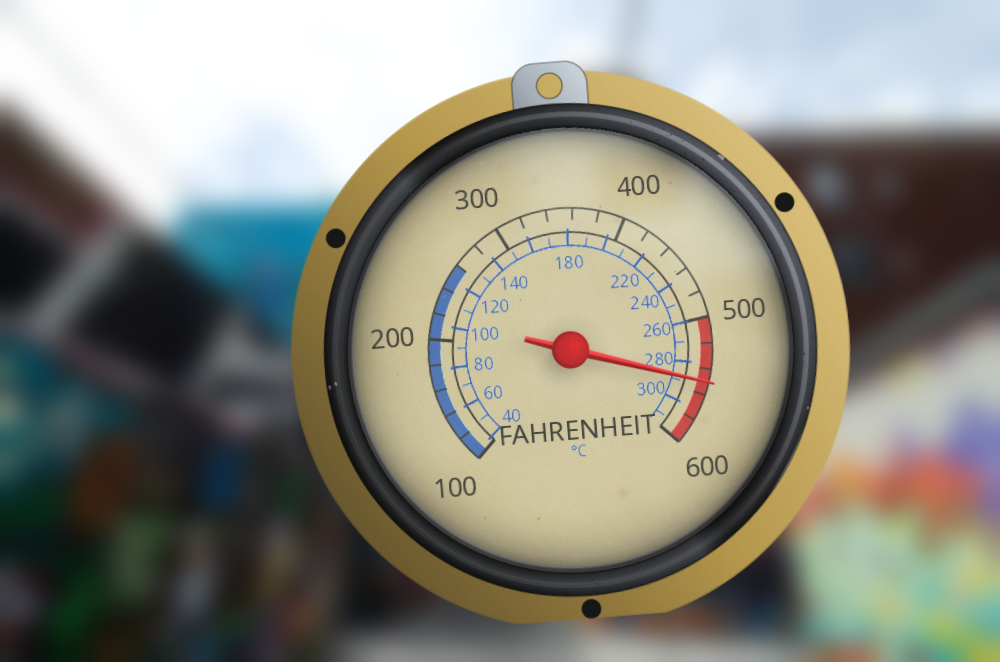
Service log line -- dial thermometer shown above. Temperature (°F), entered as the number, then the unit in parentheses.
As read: 550 (°F)
